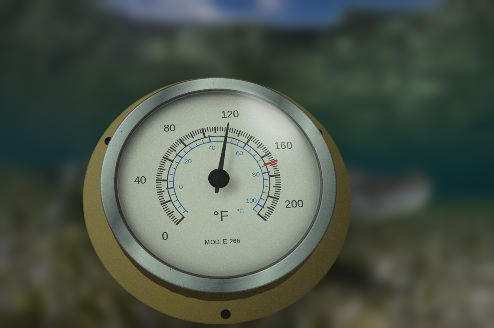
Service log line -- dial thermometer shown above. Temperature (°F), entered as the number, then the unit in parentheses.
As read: 120 (°F)
